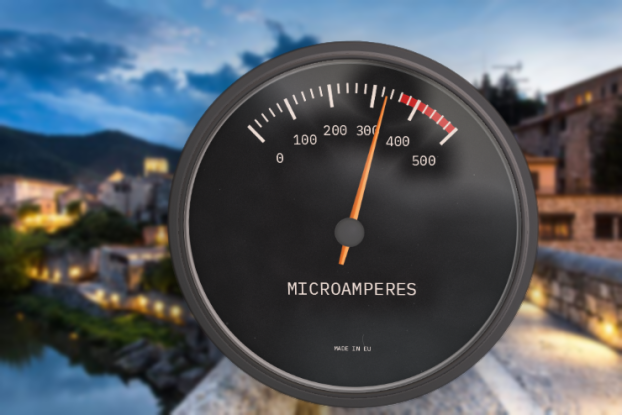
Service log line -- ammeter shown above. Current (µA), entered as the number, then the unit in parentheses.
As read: 330 (µA)
